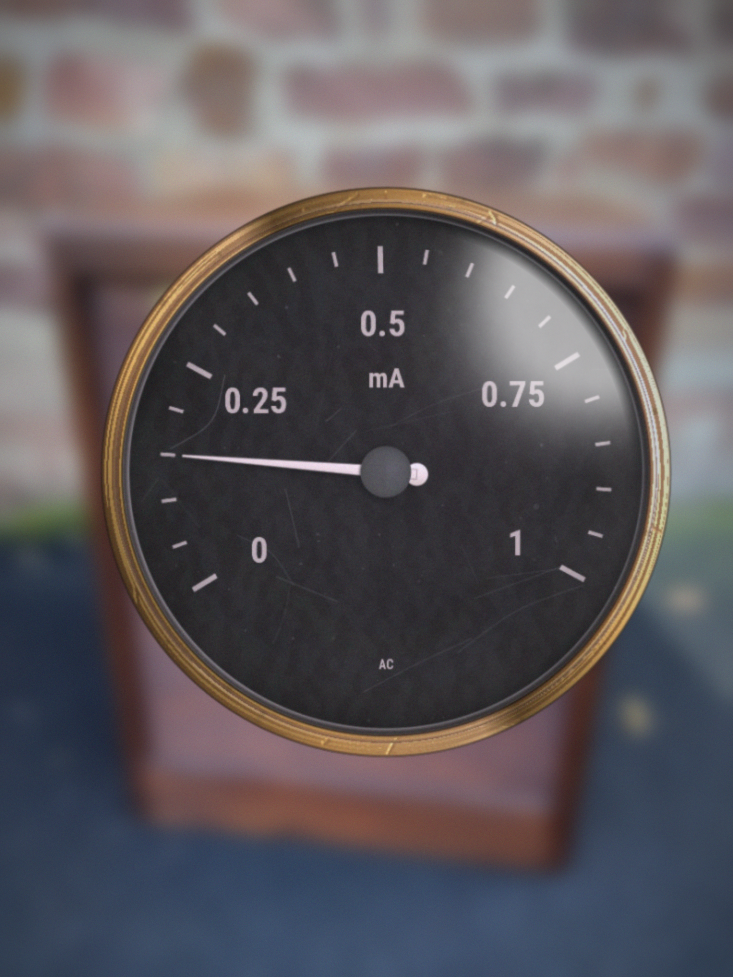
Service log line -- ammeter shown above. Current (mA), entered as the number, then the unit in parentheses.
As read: 0.15 (mA)
